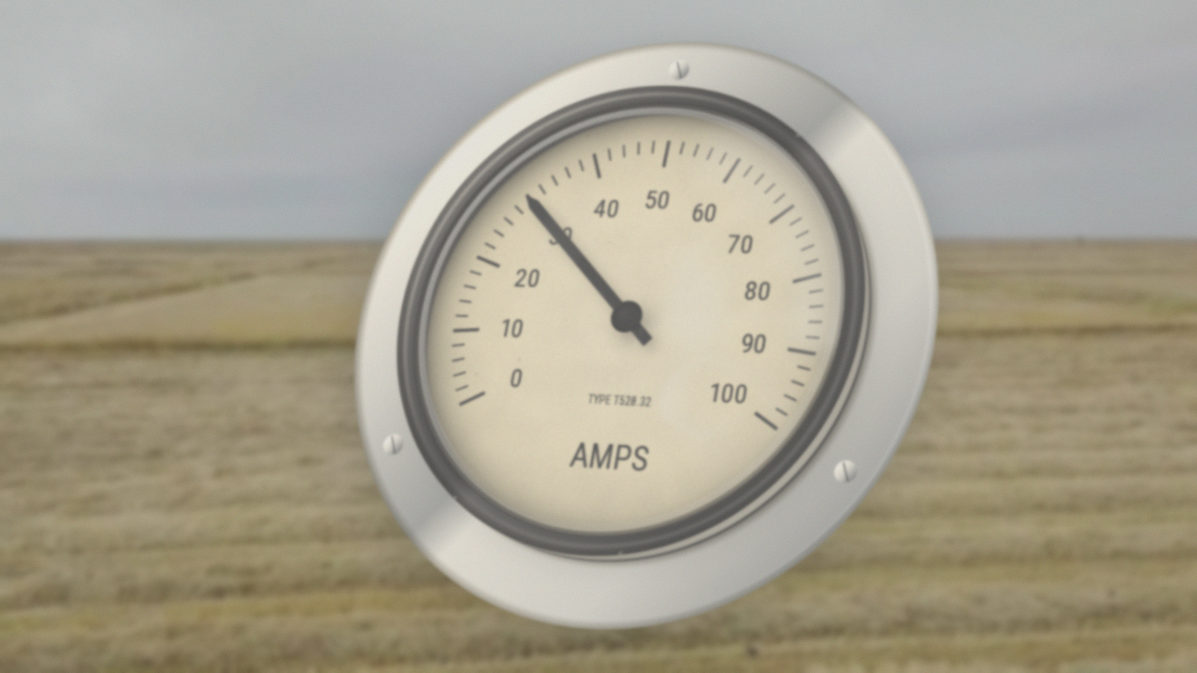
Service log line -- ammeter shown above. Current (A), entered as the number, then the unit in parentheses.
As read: 30 (A)
